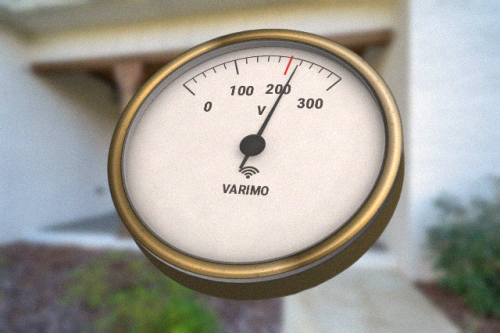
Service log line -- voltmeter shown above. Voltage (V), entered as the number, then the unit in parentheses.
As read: 220 (V)
